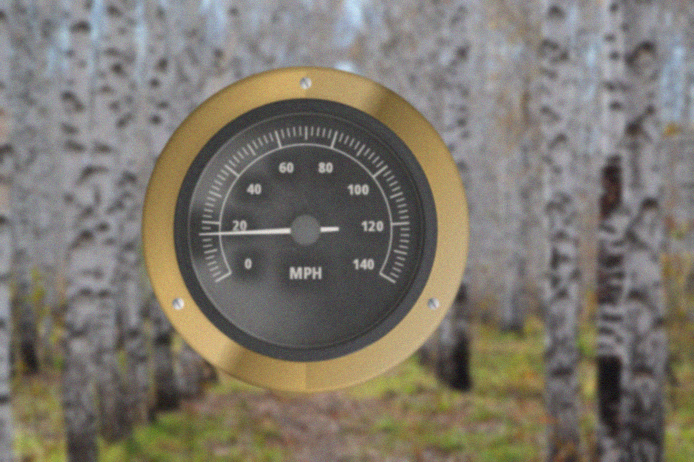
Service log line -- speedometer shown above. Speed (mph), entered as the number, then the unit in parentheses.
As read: 16 (mph)
